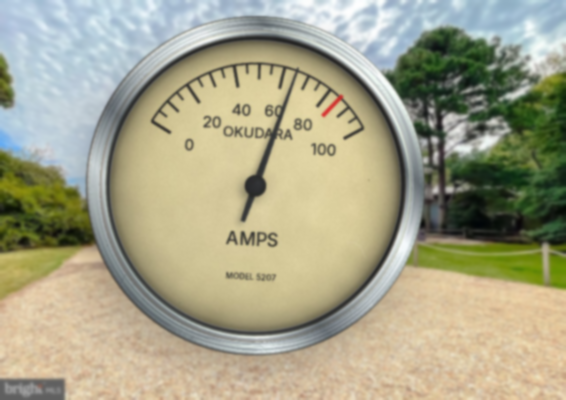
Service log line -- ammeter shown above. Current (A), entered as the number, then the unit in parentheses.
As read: 65 (A)
